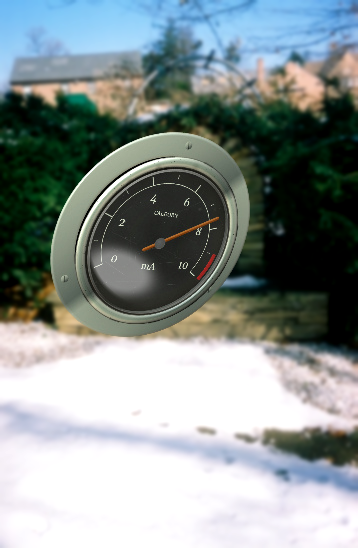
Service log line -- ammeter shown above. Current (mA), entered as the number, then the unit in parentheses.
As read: 7.5 (mA)
